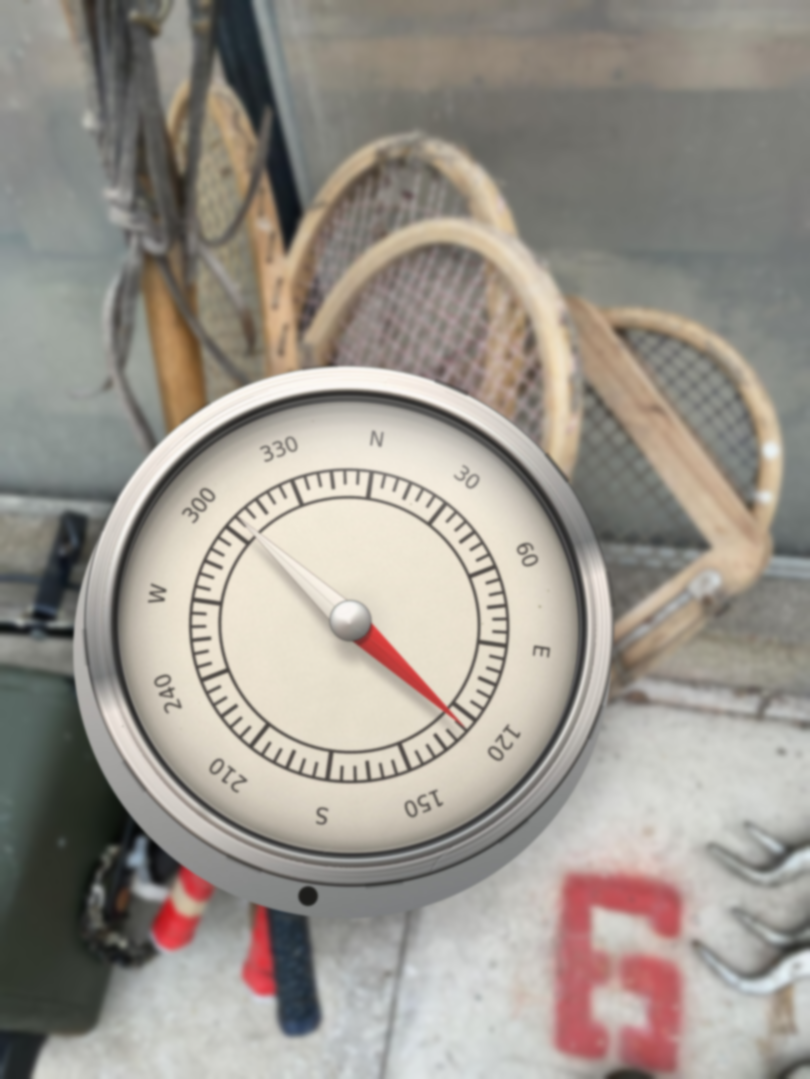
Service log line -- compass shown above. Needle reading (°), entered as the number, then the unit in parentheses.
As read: 125 (°)
